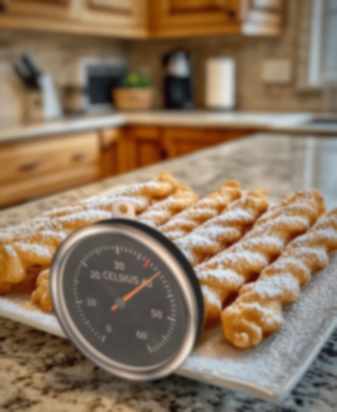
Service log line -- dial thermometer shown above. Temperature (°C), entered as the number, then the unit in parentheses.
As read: 40 (°C)
